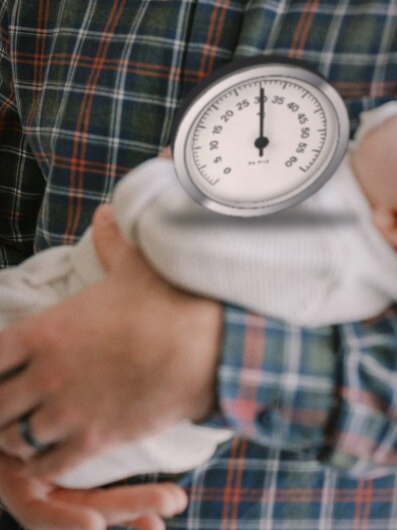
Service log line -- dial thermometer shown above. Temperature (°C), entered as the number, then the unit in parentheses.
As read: 30 (°C)
